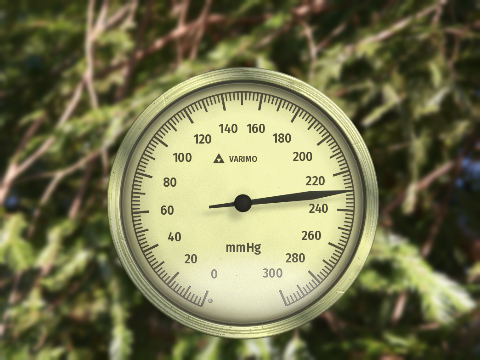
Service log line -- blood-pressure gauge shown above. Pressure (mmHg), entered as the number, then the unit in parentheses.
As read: 230 (mmHg)
